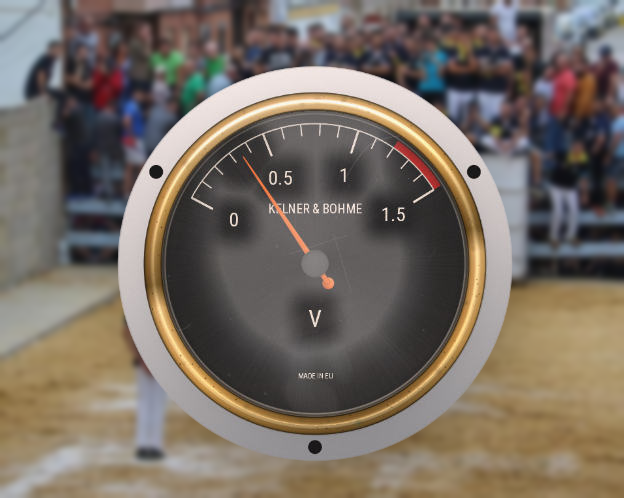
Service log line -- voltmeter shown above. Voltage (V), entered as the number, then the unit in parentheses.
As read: 0.35 (V)
